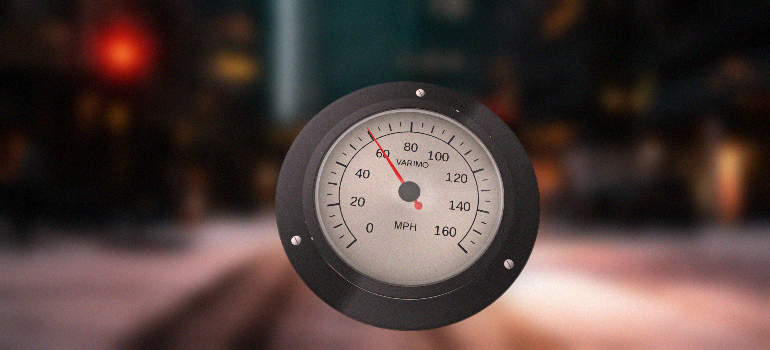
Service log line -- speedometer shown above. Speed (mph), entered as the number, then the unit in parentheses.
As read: 60 (mph)
